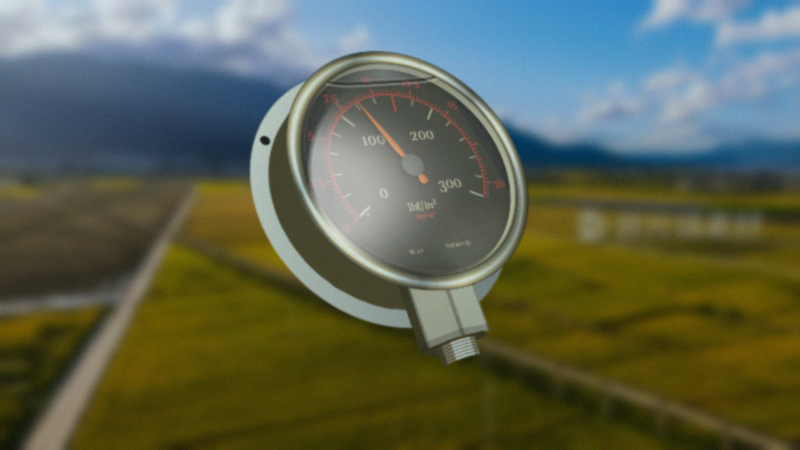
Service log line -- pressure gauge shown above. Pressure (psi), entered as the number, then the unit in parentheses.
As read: 120 (psi)
